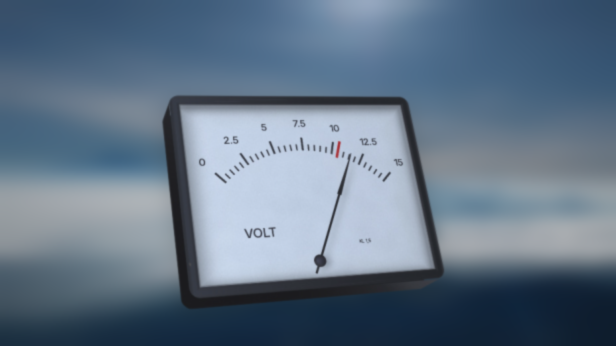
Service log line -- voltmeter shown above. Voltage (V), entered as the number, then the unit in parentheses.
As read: 11.5 (V)
